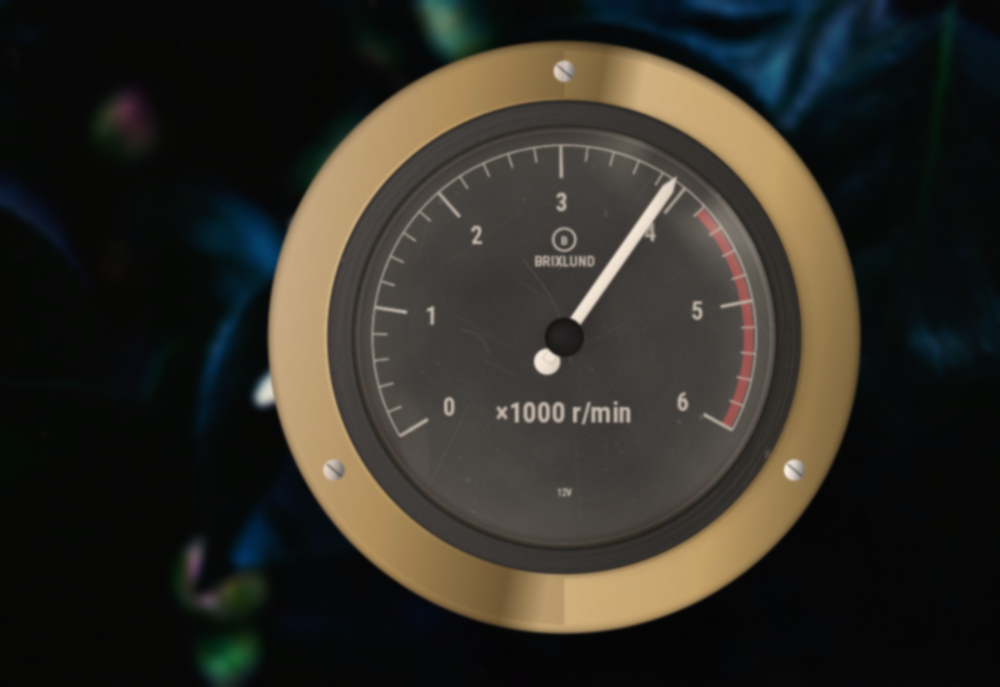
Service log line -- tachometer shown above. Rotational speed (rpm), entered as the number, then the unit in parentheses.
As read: 3900 (rpm)
